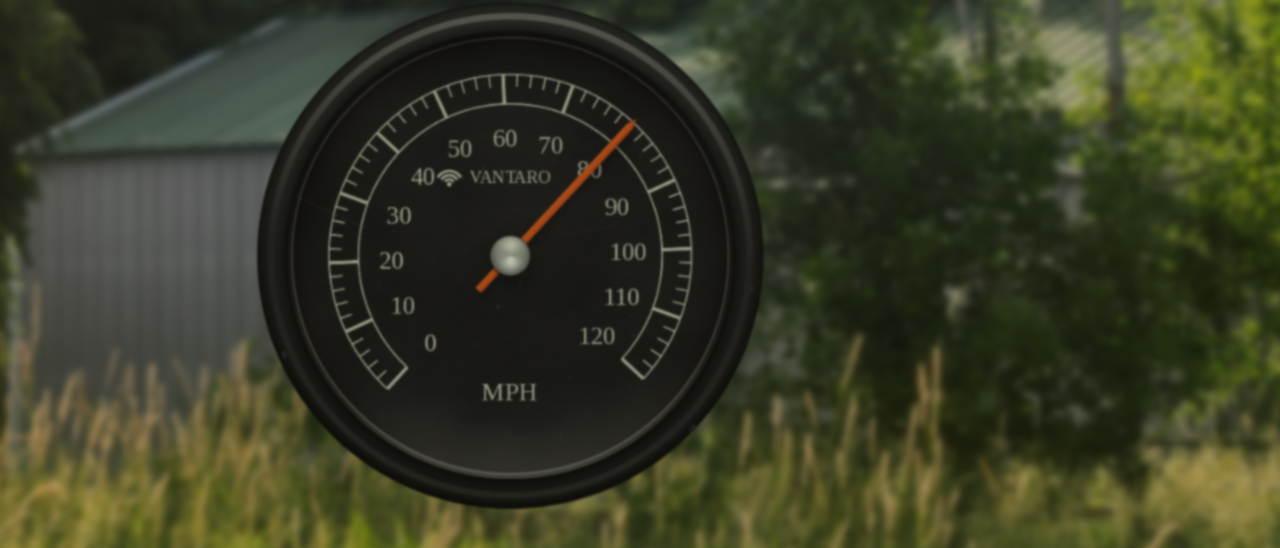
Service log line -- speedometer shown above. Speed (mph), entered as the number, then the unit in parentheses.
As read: 80 (mph)
